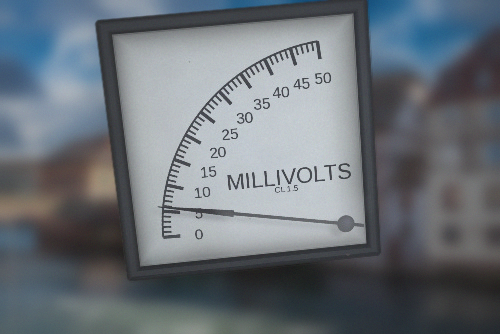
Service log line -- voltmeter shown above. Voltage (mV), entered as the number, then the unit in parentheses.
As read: 6 (mV)
